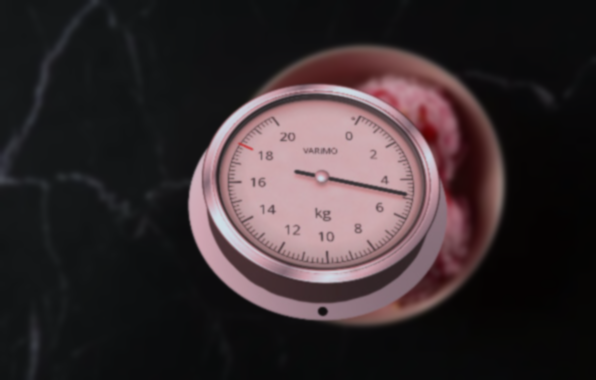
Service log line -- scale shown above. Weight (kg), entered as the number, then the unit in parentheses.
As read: 5 (kg)
